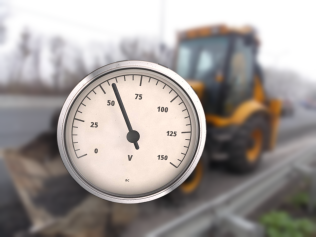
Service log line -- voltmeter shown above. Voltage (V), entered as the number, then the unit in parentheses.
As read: 57.5 (V)
